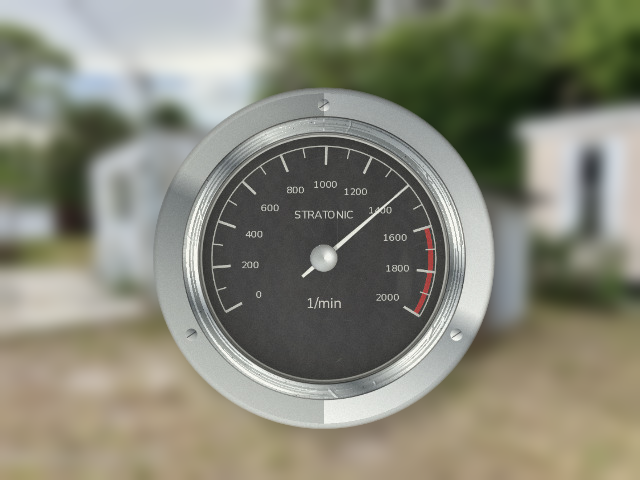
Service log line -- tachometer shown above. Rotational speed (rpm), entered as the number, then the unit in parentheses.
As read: 1400 (rpm)
